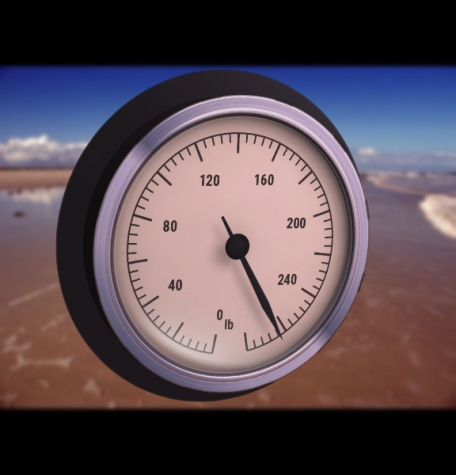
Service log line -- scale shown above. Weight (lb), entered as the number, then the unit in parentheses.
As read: 264 (lb)
